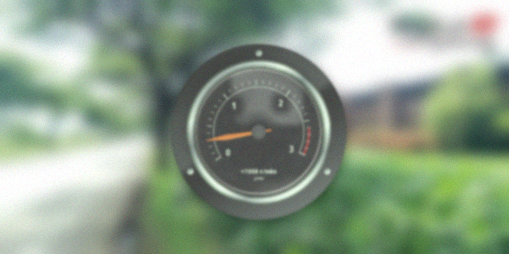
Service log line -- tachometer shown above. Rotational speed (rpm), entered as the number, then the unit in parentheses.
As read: 300 (rpm)
